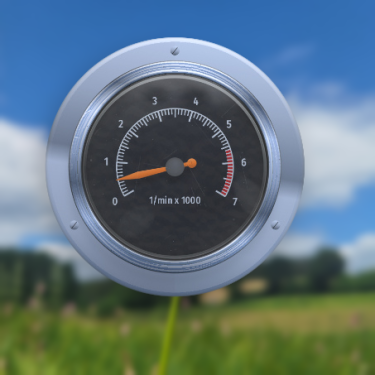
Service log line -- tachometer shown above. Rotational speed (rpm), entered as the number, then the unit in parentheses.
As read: 500 (rpm)
